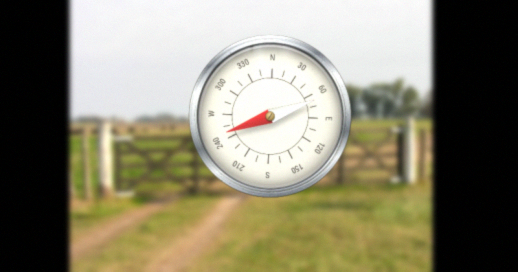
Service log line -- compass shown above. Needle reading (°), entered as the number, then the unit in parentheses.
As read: 247.5 (°)
